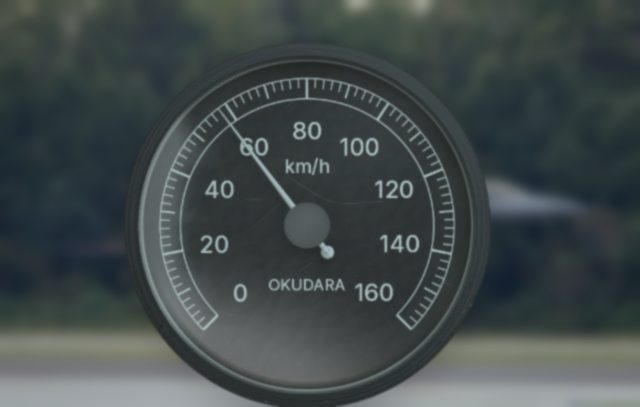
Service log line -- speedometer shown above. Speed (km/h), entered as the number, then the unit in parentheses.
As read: 58 (km/h)
